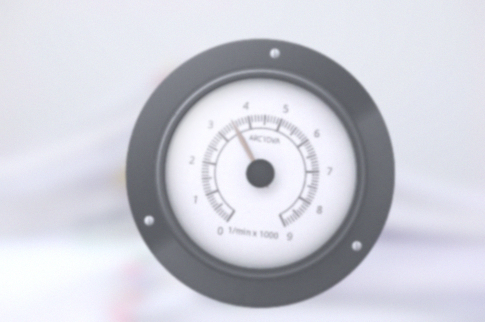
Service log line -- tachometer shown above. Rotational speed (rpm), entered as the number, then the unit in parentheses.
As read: 3500 (rpm)
